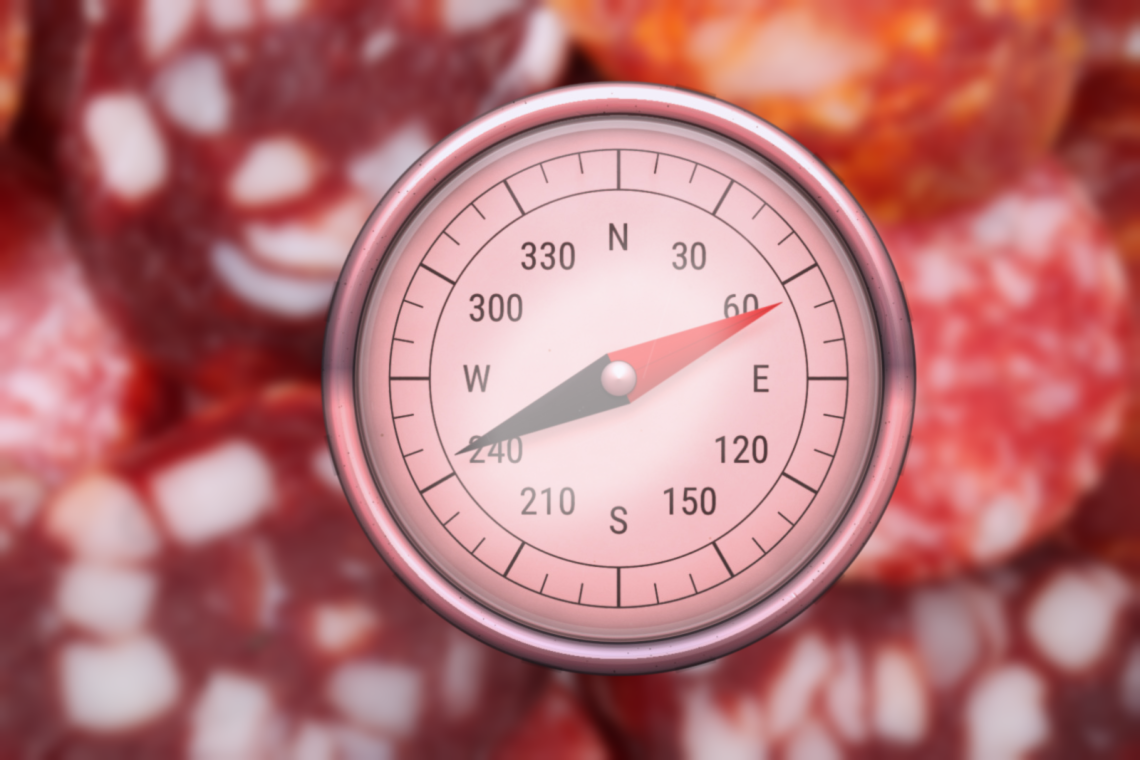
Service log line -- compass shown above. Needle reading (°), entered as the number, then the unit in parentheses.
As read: 65 (°)
